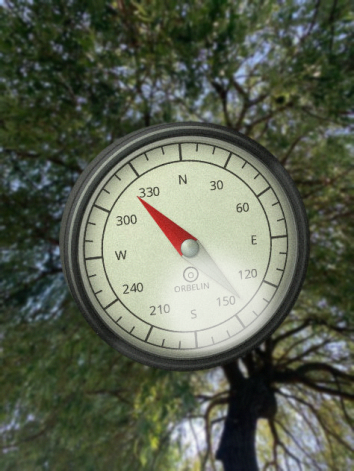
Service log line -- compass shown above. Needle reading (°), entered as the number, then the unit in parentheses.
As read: 320 (°)
